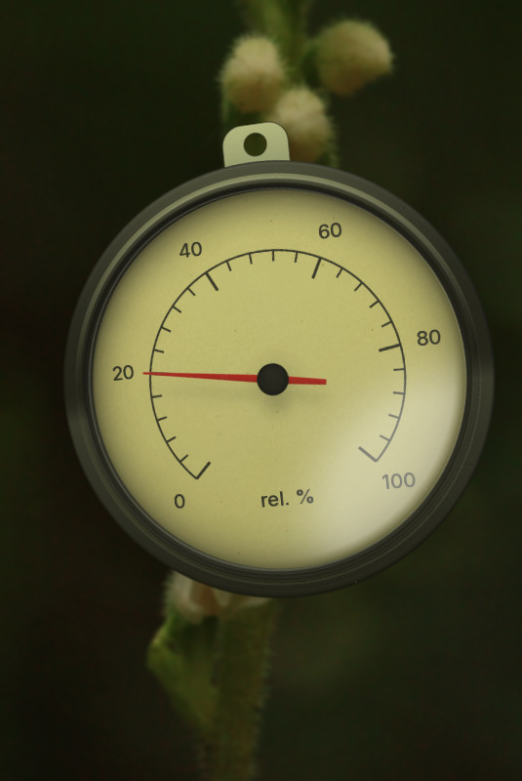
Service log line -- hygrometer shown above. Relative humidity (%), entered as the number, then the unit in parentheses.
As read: 20 (%)
